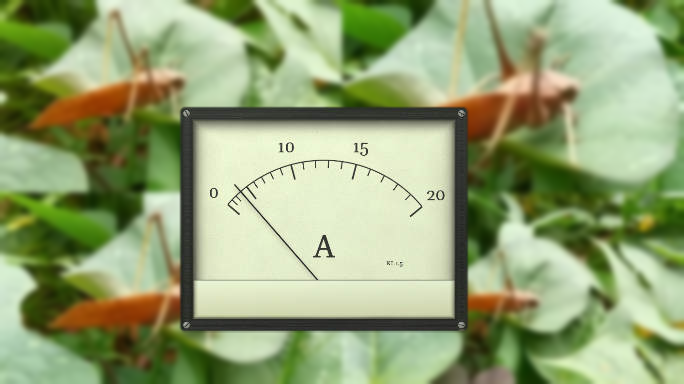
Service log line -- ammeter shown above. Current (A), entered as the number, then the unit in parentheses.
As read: 4 (A)
